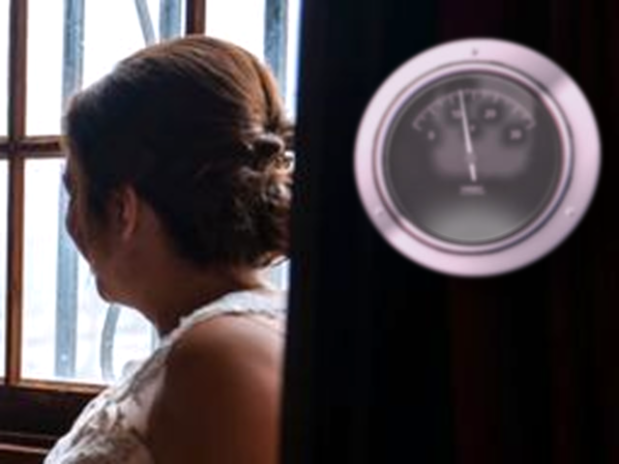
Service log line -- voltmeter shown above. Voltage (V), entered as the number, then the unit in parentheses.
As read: 12.5 (V)
